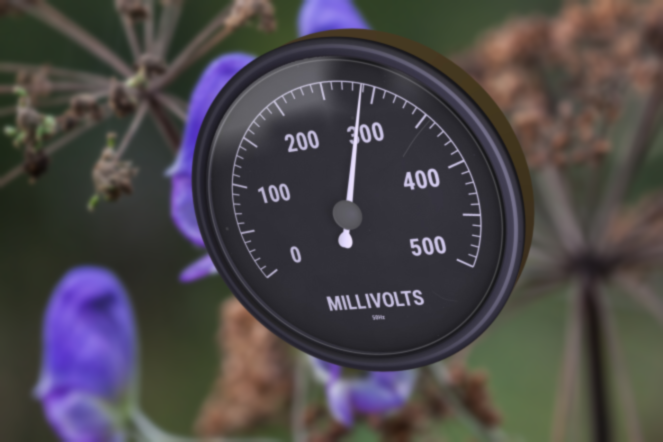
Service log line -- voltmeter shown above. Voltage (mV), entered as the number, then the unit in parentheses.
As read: 290 (mV)
